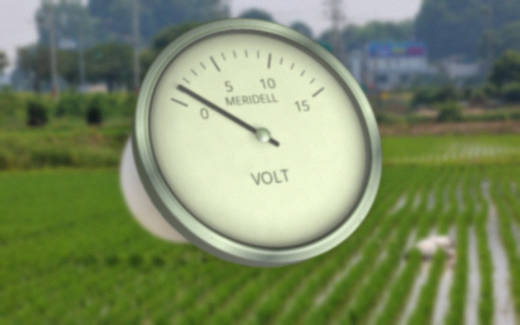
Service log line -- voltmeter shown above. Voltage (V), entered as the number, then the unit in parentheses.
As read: 1 (V)
